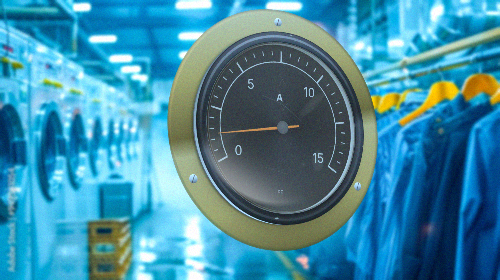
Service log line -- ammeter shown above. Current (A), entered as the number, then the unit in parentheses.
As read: 1.25 (A)
